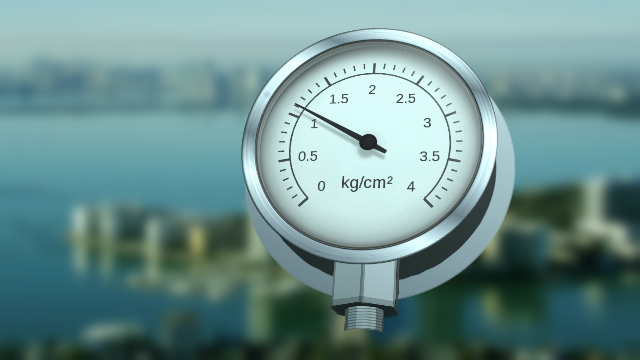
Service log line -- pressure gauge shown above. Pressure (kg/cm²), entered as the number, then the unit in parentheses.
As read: 1.1 (kg/cm²)
